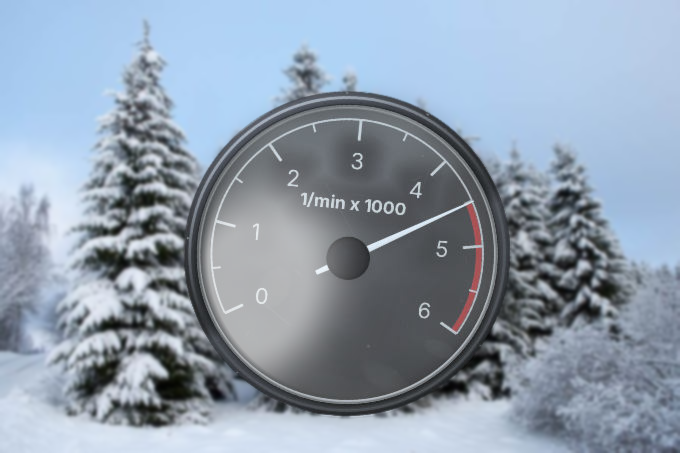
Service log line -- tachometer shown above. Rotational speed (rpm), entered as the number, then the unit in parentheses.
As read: 4500 (rpm)
